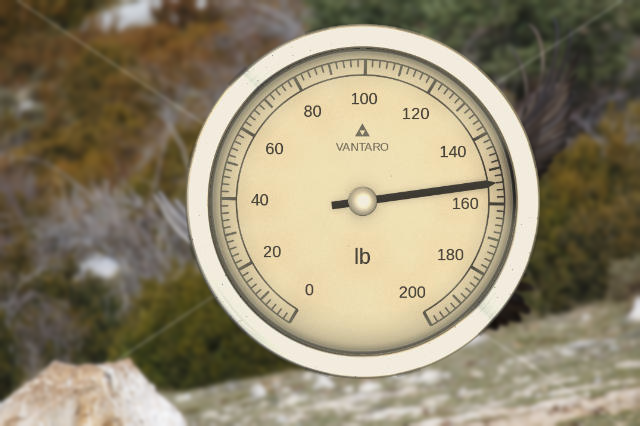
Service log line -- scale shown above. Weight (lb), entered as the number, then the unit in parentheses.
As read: 154 (lb)
